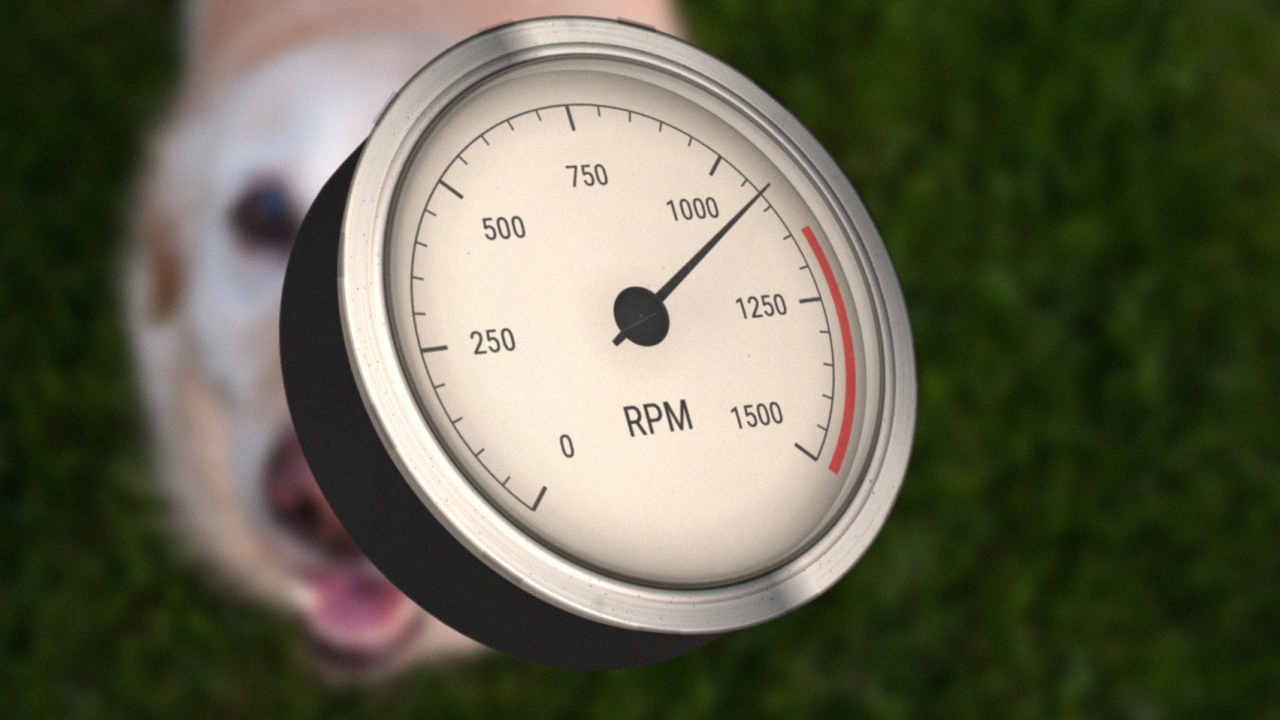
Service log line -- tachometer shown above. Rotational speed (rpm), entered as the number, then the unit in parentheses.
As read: 1075 (rpm)
